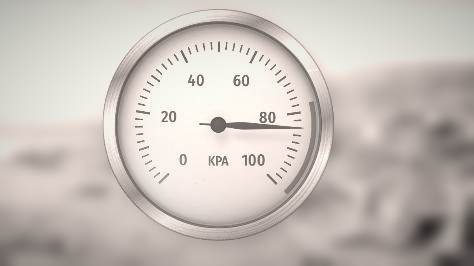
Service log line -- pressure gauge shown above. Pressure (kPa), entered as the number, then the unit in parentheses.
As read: 84 (kPa)
